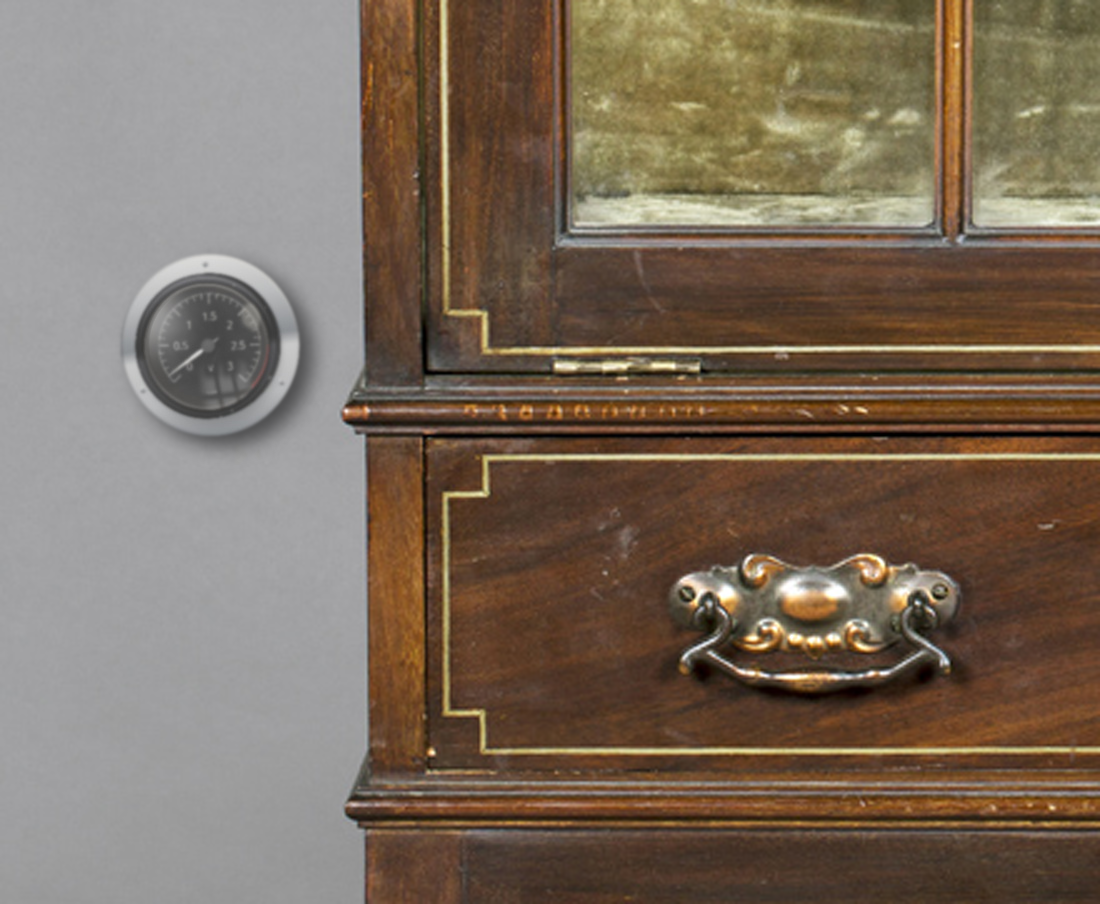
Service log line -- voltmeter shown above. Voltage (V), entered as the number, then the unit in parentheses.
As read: 0.1 (V)
